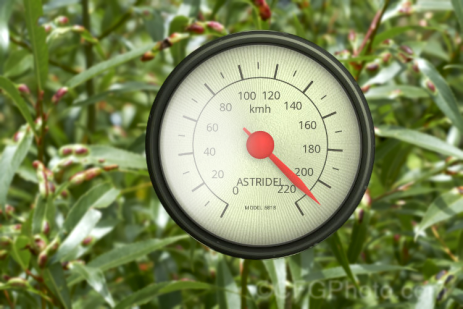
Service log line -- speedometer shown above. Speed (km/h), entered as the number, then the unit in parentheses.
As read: 210 (km/h)
